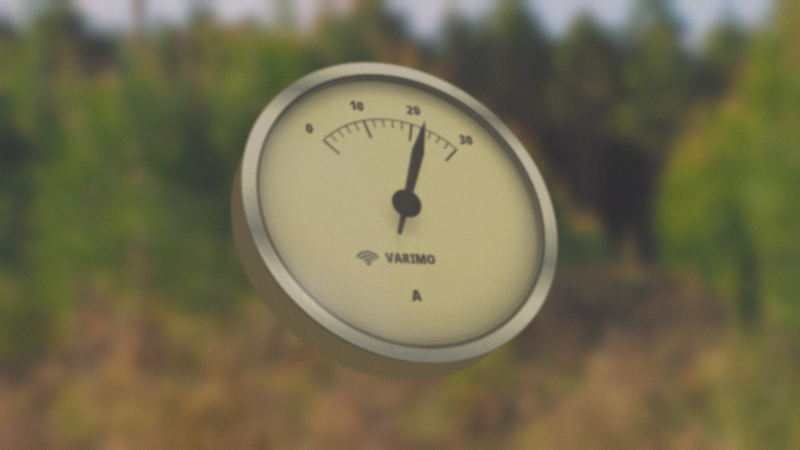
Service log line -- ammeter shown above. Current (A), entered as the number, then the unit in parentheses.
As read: 22 (A)
